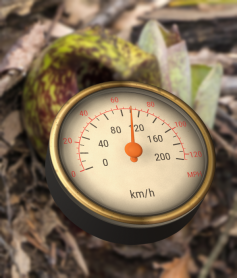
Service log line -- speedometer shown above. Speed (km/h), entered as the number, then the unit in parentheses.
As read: 110 (km/h)
